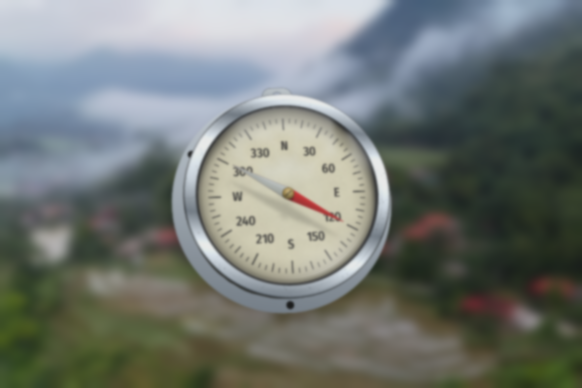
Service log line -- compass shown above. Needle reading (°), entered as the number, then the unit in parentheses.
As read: 120 (°)
